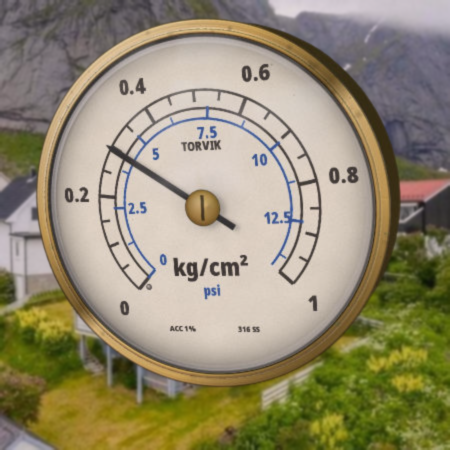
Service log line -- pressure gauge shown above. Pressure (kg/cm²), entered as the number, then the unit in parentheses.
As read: 0.3 (kg/cm²)
